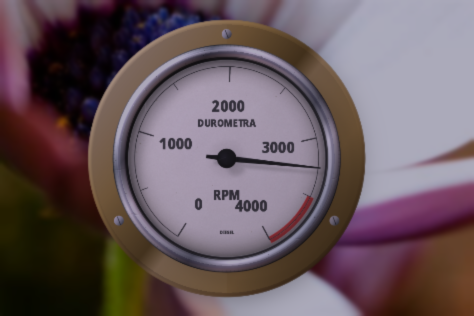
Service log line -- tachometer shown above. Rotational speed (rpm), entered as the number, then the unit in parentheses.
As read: 3250 (rpm)
